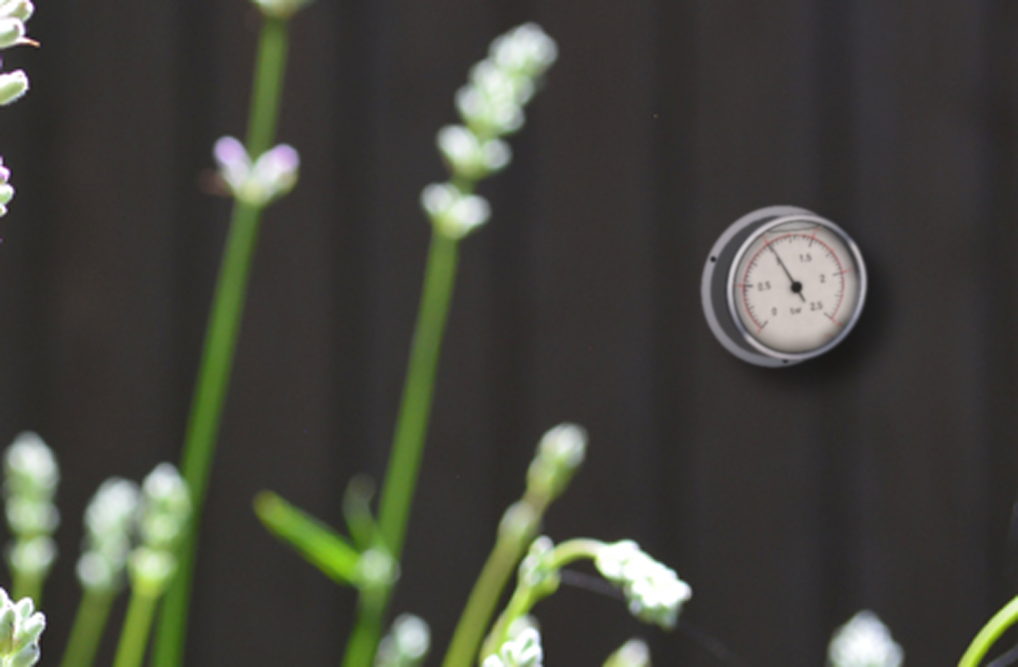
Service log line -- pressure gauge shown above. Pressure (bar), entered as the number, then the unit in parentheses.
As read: 1 (bar)
